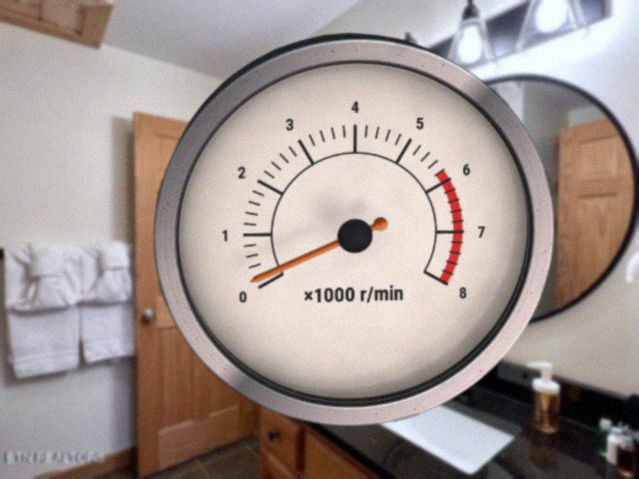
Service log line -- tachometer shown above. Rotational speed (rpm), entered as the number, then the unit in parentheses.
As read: 200 (rpm)
